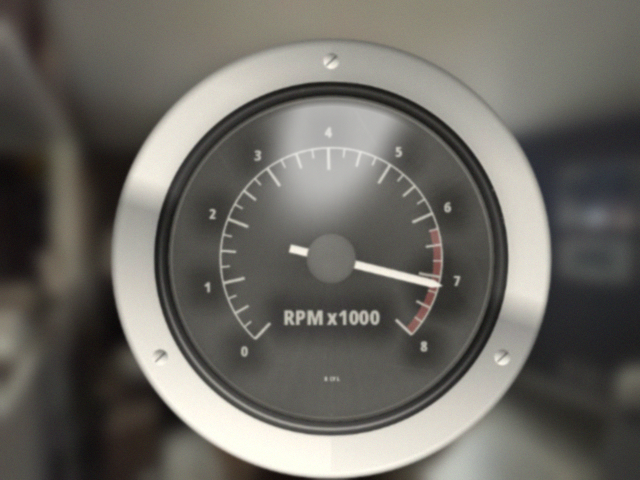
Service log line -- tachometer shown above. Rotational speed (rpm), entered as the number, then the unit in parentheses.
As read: 7125 (rpm)
